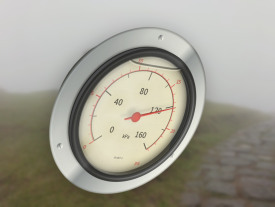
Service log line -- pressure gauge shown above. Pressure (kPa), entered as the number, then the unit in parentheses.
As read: 120 (kPa)
